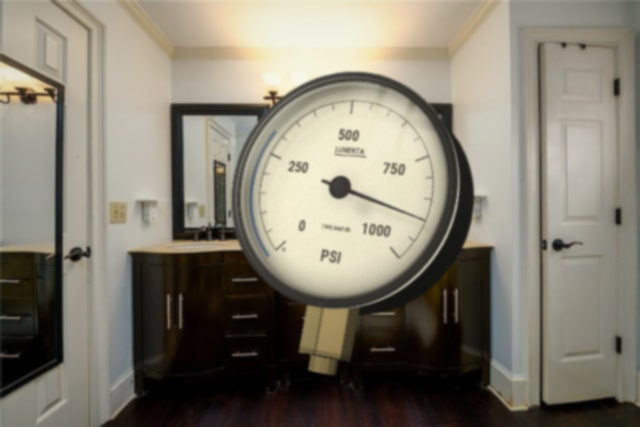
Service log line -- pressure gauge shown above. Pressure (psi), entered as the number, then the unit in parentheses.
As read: 900 (psi)
